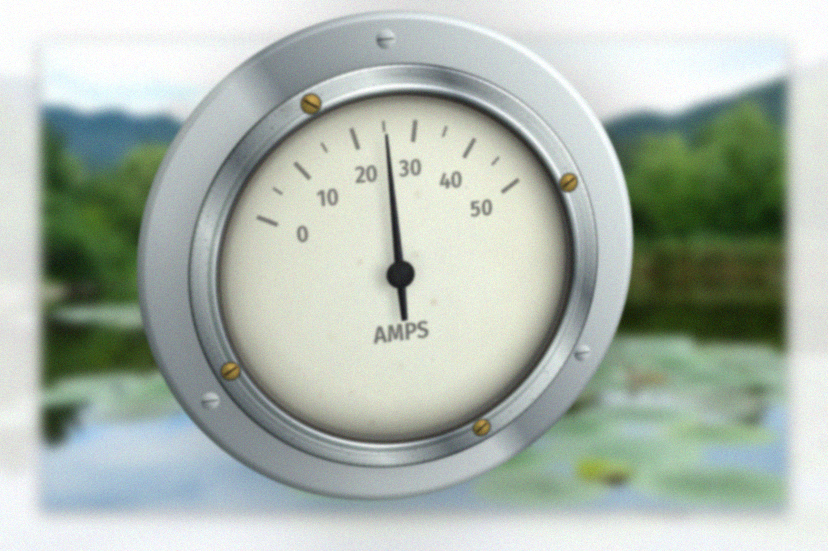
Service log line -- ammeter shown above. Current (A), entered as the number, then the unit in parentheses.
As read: 25 (A)
